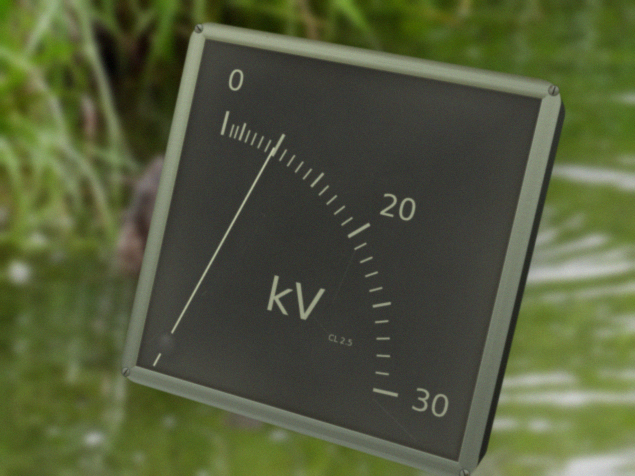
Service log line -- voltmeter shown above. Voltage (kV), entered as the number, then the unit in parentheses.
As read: 10 (kV)
